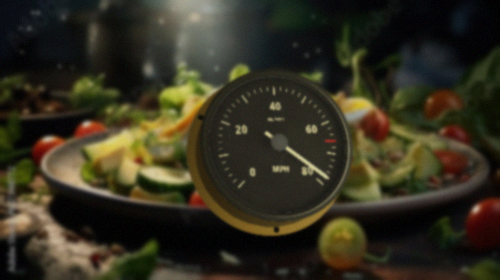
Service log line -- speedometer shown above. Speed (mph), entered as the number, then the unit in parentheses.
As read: 78 (mph)
